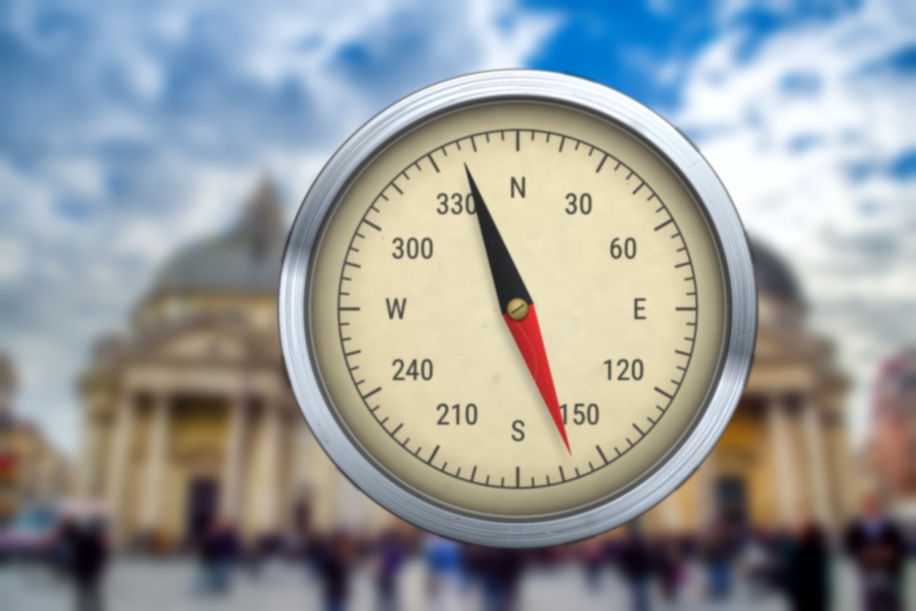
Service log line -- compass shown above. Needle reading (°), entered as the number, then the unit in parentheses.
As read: 160 (°)
